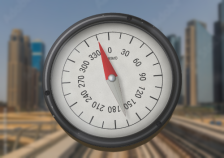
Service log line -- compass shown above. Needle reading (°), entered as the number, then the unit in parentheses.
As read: 345 (°)
